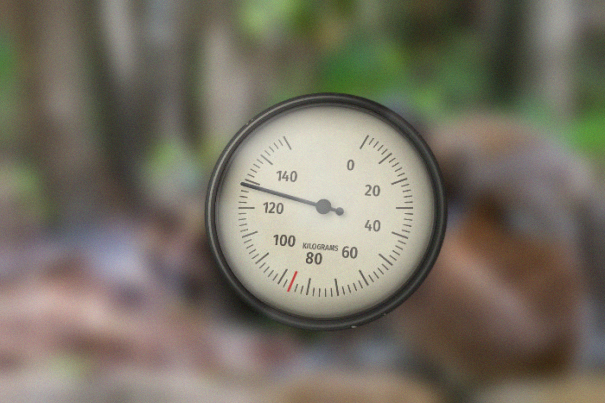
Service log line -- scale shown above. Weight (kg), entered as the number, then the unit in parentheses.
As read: 128 (kg)
